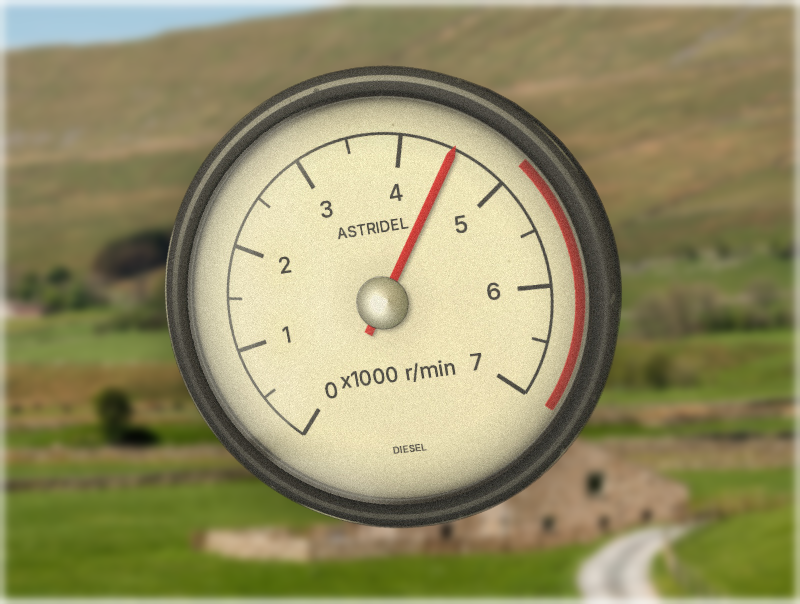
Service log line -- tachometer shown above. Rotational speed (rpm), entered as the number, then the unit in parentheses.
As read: 4500 (rpm)
